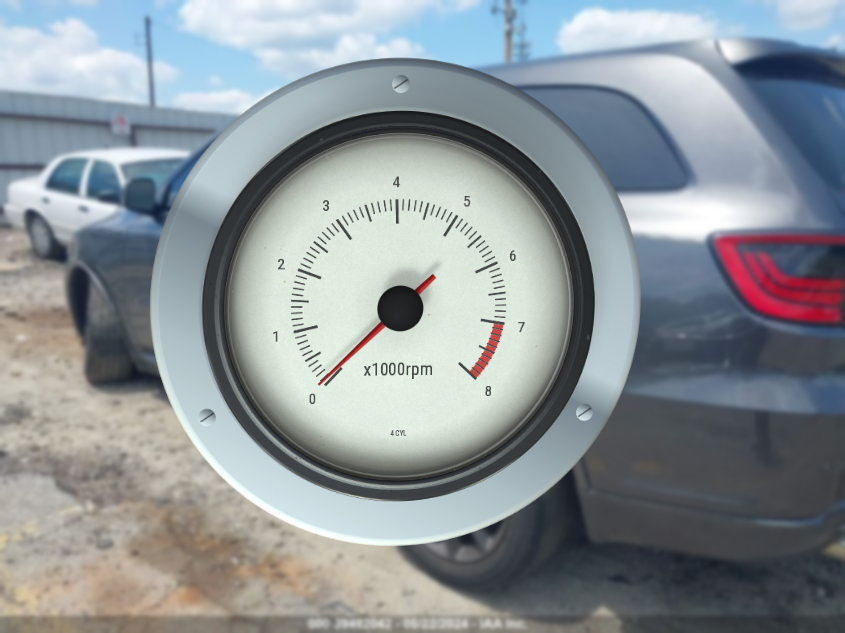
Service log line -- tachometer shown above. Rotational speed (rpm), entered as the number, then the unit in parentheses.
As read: 100 (rpm)
